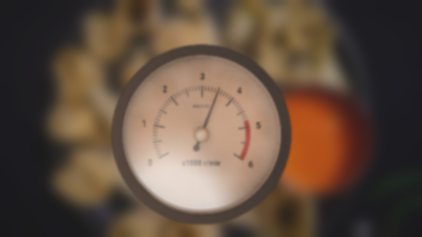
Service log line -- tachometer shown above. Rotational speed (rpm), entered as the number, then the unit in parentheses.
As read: 3500 (rpm)
